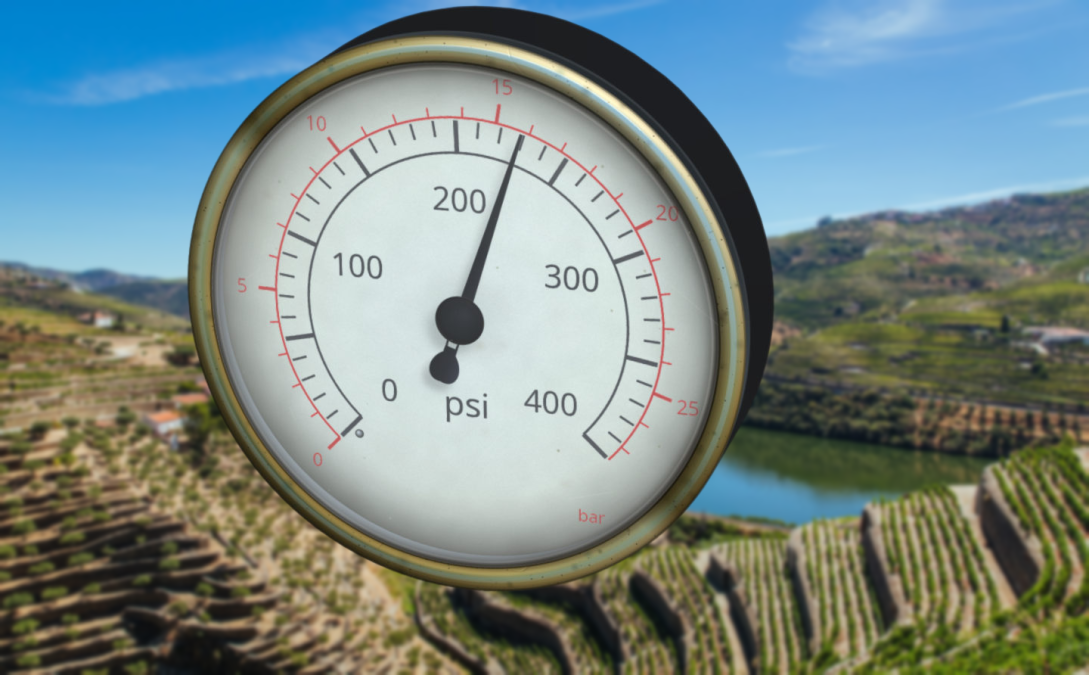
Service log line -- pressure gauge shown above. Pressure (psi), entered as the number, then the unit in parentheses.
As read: 230 (psi)
